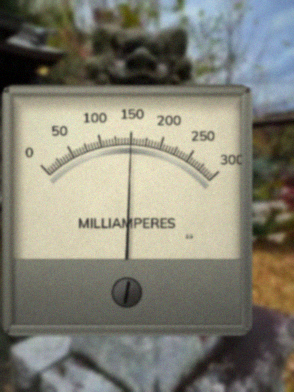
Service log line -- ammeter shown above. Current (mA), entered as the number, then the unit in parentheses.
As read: 150 (mA)
